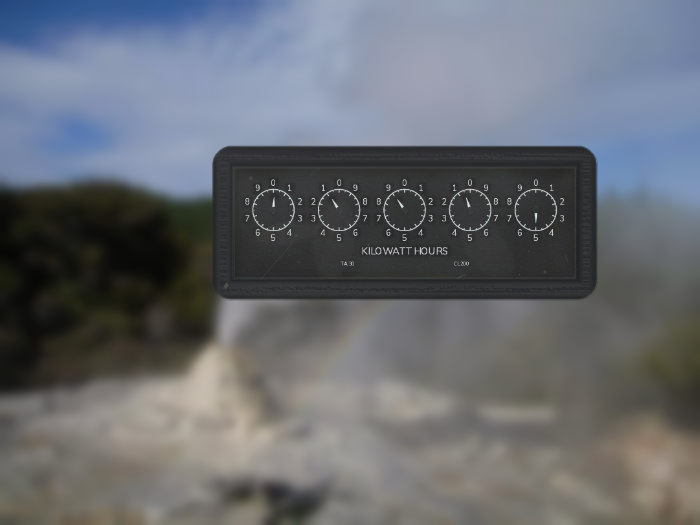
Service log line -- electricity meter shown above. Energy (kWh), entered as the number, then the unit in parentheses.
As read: 905 (kWh)
